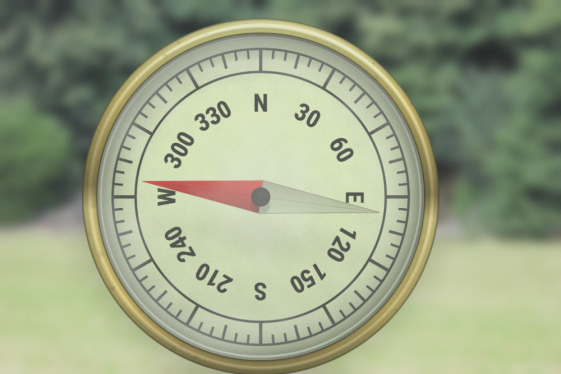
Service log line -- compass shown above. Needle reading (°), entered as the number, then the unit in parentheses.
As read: 277.5 (°)
